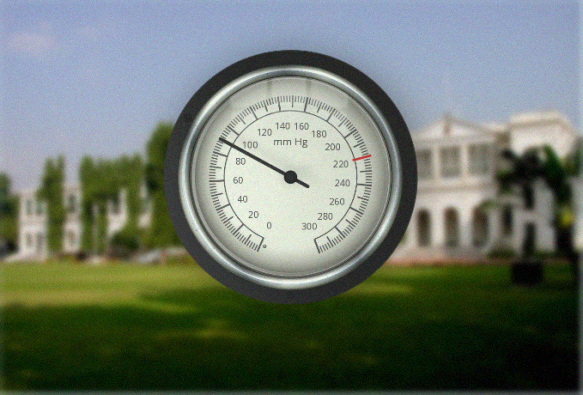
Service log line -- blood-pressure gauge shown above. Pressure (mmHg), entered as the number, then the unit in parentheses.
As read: 90 (mmHg)
